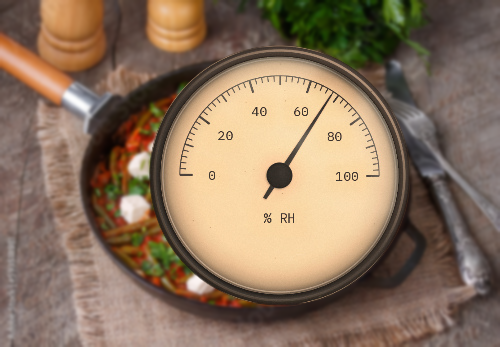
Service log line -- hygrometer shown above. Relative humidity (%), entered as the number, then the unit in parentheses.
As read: 68 (%)
